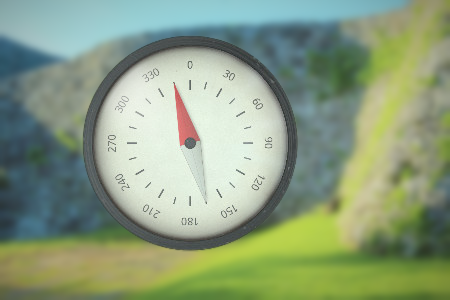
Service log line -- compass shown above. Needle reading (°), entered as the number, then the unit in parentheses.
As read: 345 (°)
